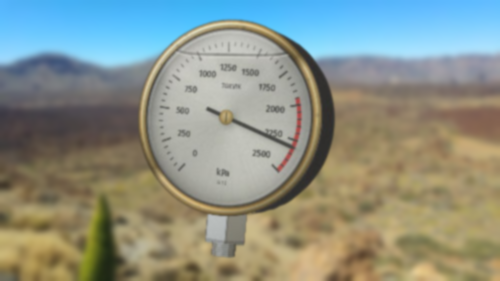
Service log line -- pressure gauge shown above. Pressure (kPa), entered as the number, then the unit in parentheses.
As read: 2300 (kPa)
